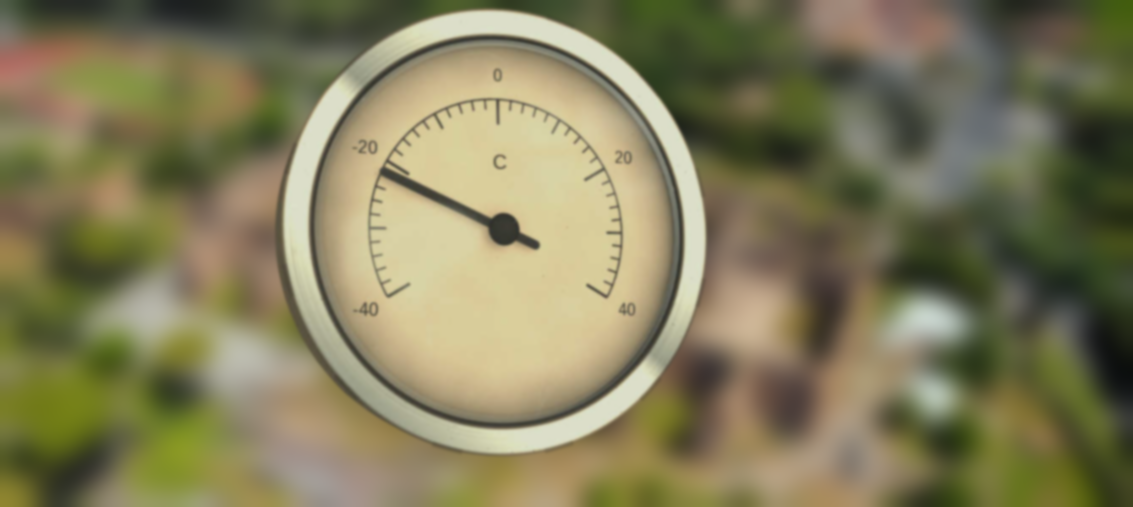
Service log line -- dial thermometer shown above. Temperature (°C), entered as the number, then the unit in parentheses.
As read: -22 (°C)
